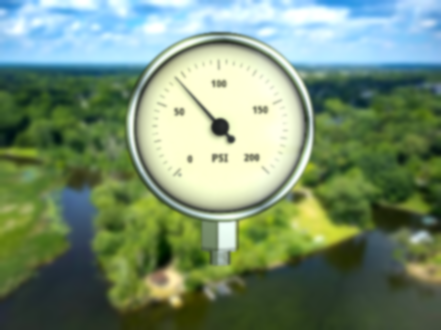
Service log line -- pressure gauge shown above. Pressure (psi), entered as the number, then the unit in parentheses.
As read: 70 (psi)
